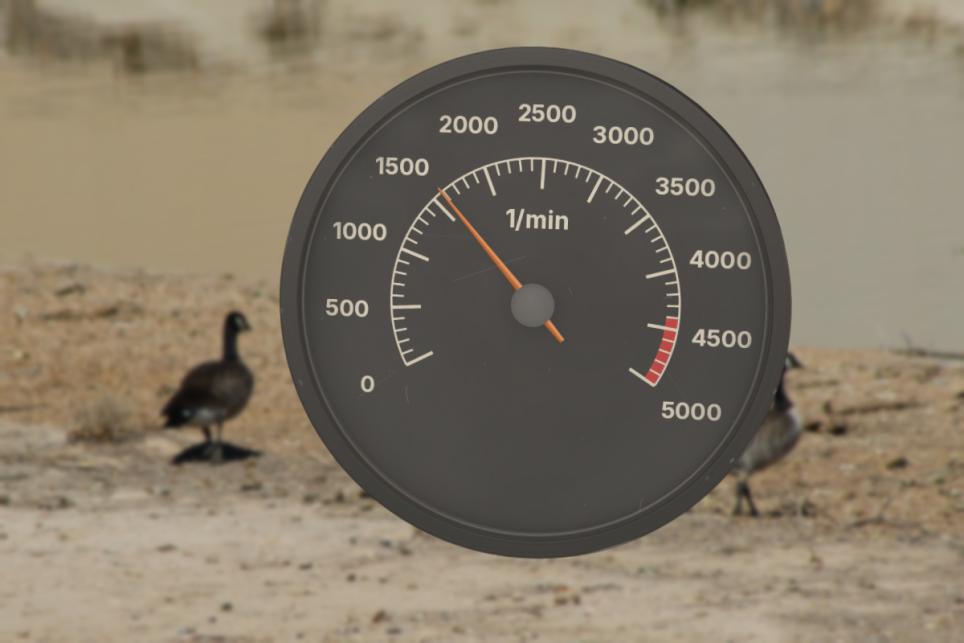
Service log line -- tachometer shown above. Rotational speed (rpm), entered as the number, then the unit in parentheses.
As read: 1600 (rpm)
